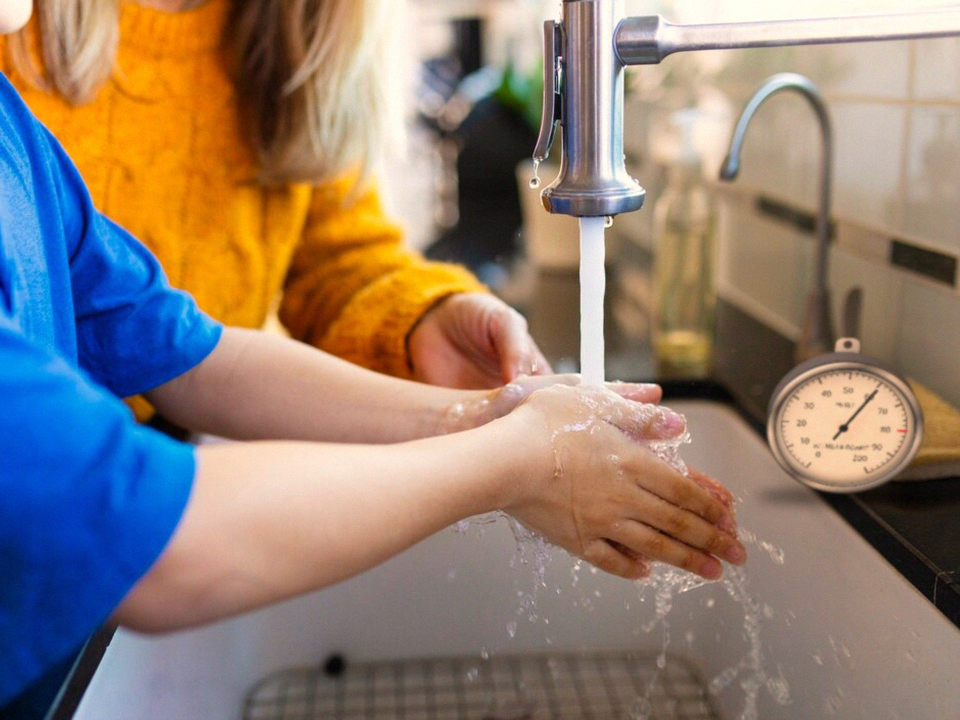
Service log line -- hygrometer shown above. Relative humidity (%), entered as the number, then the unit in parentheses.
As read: 60 (%)
